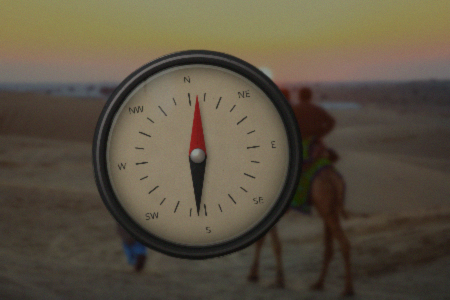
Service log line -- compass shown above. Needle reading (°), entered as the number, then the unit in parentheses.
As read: 7.5 (°)
